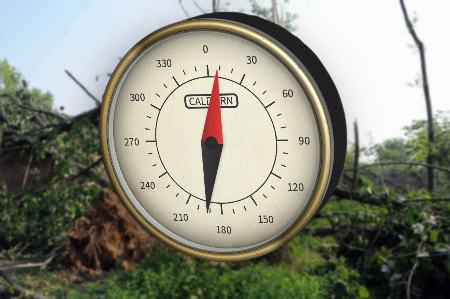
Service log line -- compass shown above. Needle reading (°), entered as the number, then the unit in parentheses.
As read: 10 (°)
